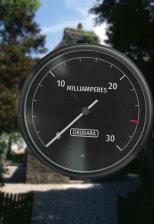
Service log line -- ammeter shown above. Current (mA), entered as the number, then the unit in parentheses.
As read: 0 (mA)
